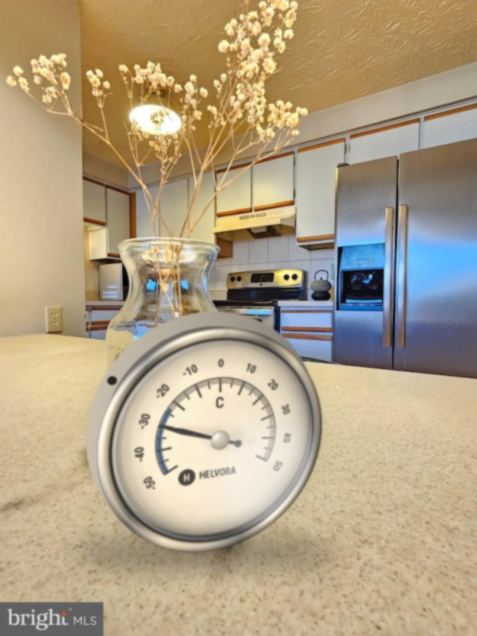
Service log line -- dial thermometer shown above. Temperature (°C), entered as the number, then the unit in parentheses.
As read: -30 (°C)
